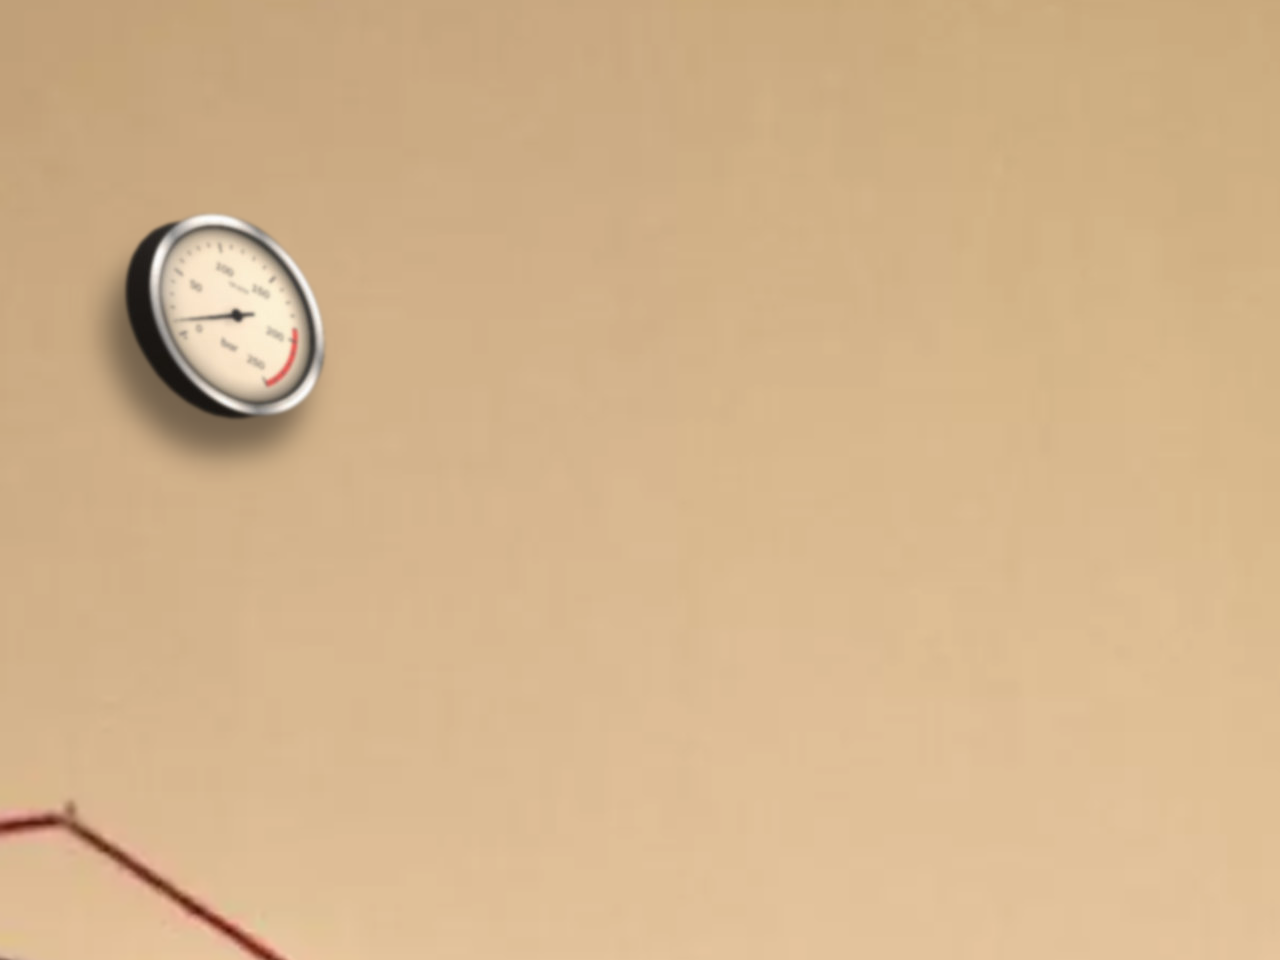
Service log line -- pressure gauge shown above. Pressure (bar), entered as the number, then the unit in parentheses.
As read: 10 (bar)
